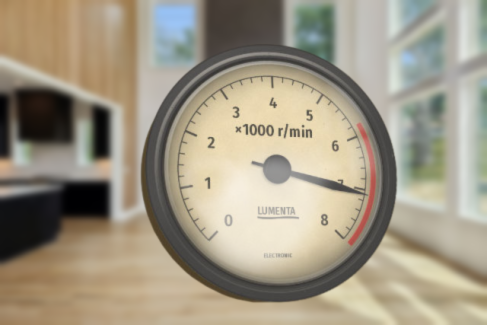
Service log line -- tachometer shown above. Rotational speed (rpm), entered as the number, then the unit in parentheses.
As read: 7100 (rpm)
